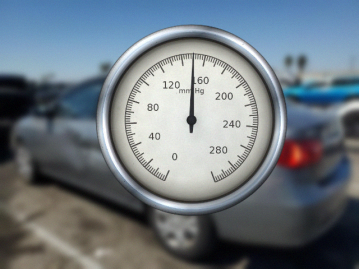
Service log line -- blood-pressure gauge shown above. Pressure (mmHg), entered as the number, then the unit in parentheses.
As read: 150 (mmHg)
